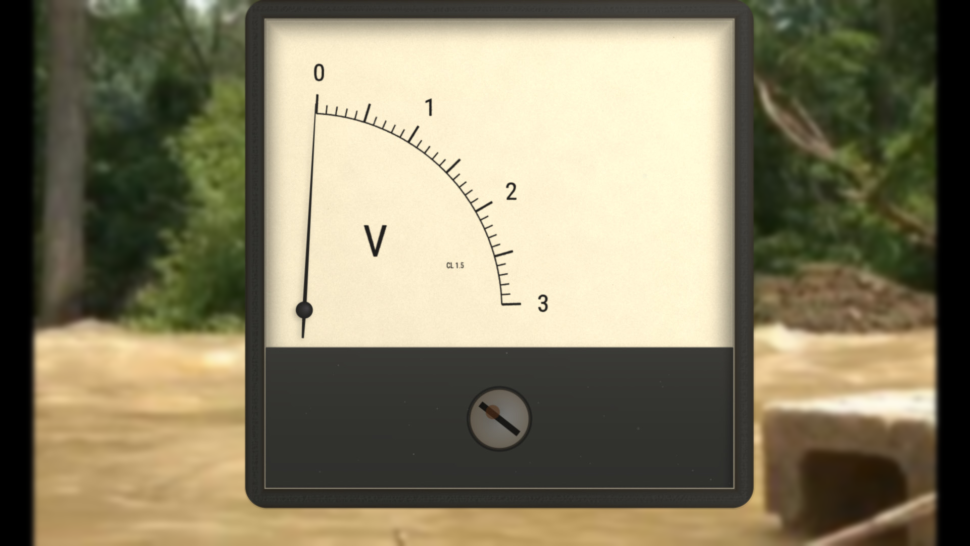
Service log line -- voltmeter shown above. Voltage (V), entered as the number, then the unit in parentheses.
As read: 0 (V)
